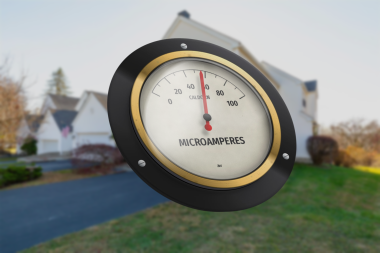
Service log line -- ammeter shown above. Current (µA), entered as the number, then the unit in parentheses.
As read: 55 (µA)
